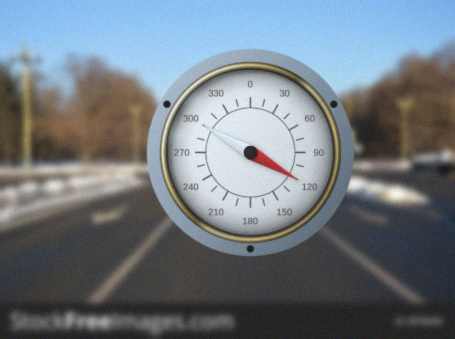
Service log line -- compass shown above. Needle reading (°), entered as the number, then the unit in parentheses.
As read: 120 (°)
